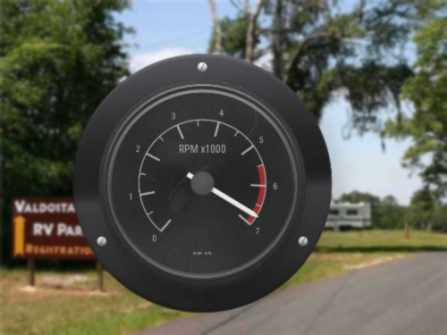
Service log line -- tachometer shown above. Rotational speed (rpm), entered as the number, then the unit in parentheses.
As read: 6750 (rpm)
